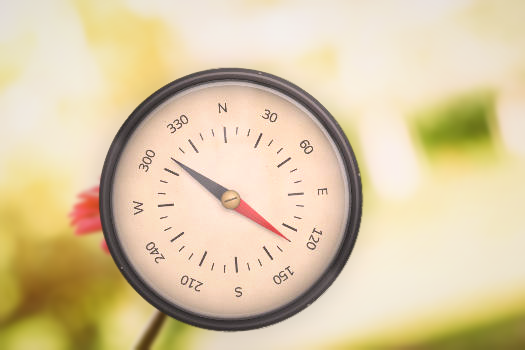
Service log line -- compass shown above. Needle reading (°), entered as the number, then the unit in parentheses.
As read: 130 (°)
